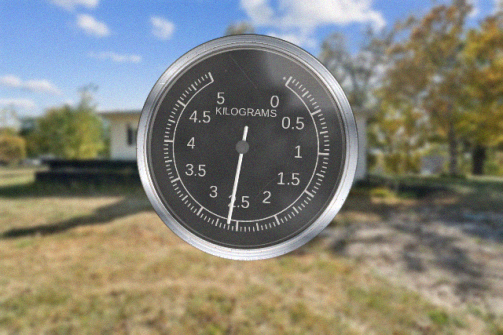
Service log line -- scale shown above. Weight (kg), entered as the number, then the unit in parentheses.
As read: 2.6 (kg)
